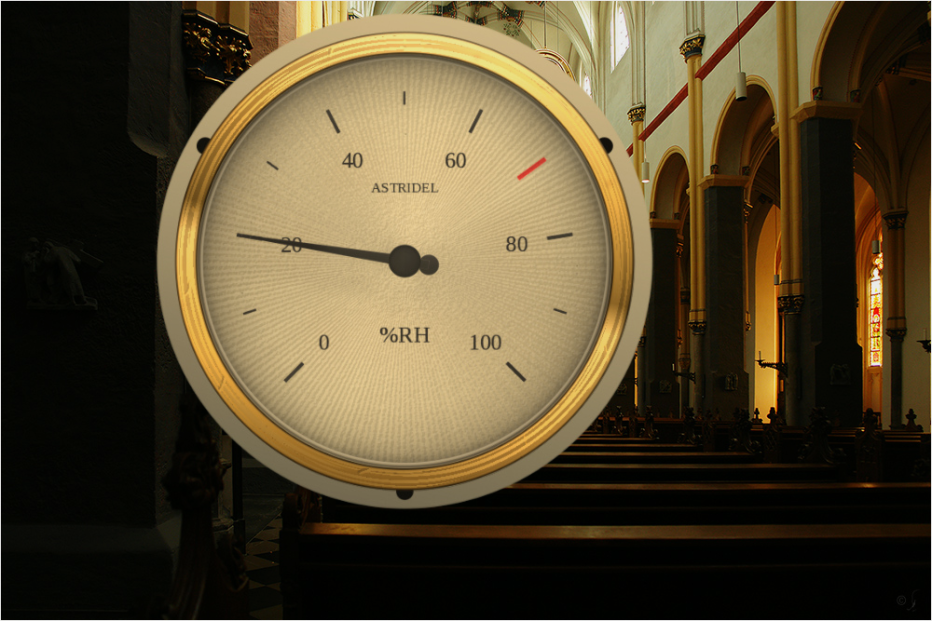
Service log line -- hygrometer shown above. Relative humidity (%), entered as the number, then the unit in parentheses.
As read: 20 (%)
